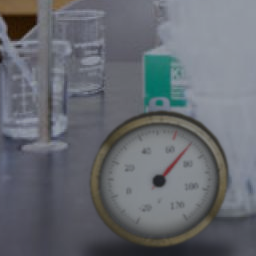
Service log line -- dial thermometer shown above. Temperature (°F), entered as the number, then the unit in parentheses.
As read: 70 (°F)
